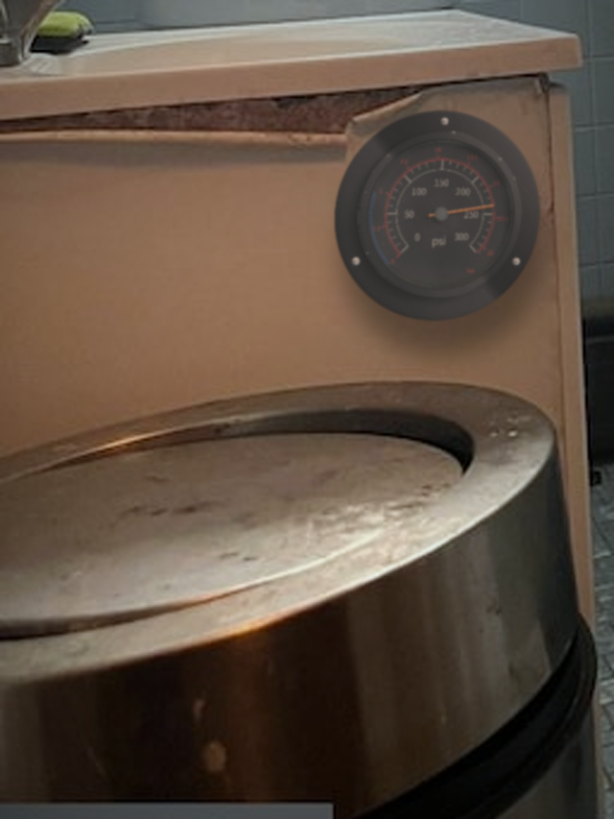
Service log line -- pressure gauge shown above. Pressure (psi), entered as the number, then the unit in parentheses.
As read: 240 (psi)
